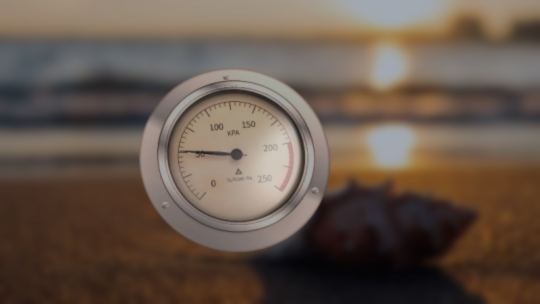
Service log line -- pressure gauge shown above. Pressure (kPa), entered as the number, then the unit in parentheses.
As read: 50 (kPa)
